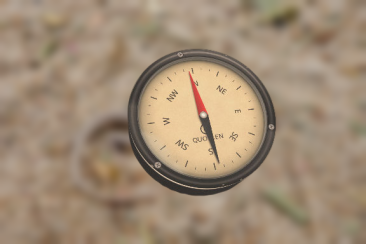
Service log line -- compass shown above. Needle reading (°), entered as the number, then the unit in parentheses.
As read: 355 (°)
